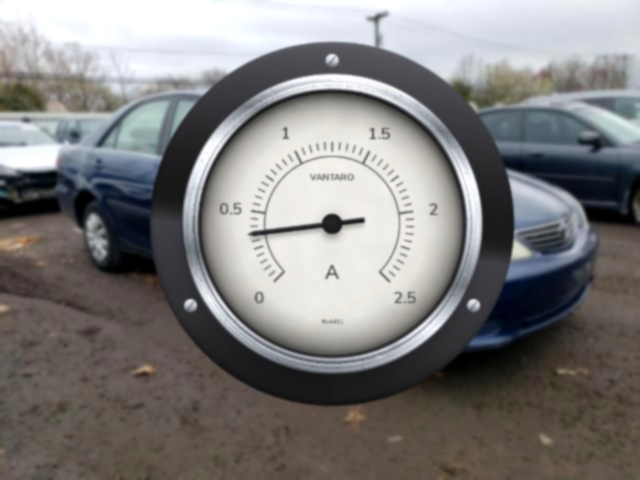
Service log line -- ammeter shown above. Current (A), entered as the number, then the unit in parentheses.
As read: 0.35 (A)
